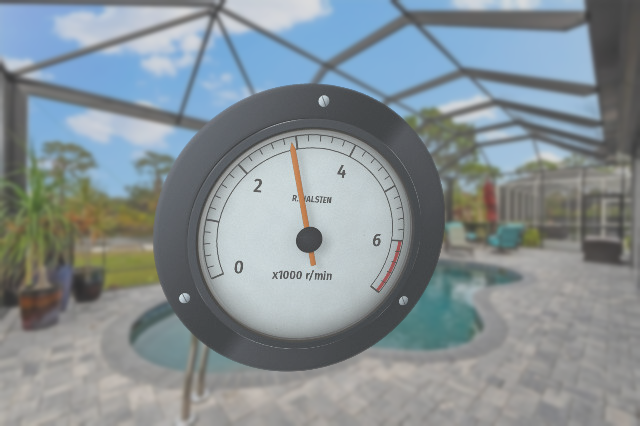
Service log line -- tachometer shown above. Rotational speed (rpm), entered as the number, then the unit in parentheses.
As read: 2900 (rpm)
